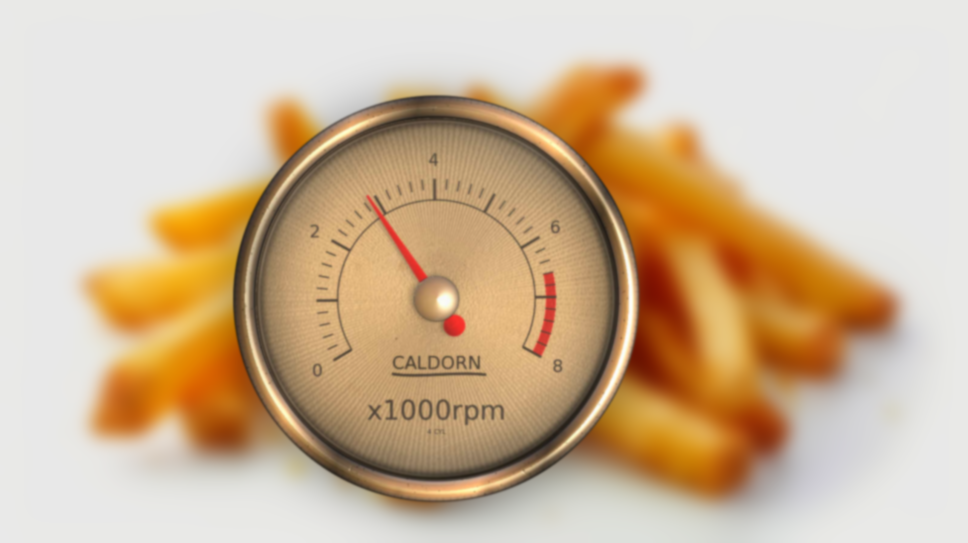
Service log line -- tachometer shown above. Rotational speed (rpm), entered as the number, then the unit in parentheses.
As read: 2900 (rpm)
